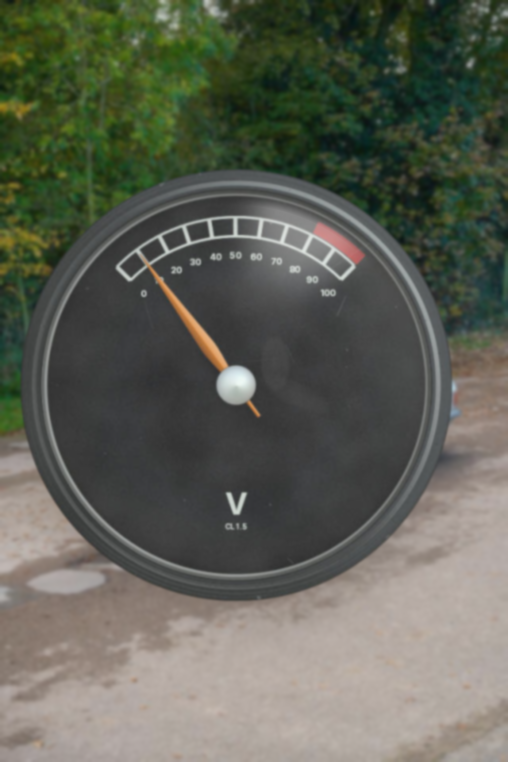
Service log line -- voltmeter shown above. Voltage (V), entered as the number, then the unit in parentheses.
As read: 10 (V)
